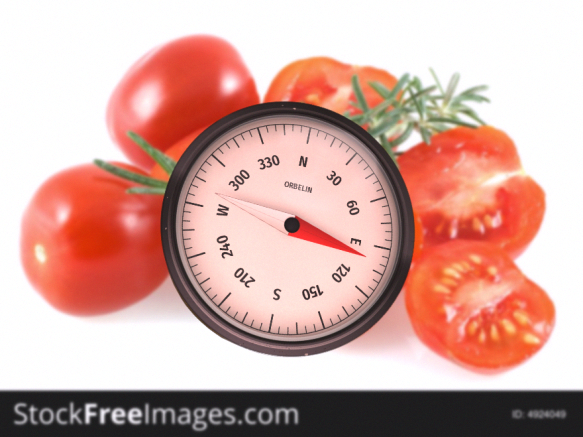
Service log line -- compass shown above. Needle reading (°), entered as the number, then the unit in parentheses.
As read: 100 (°)
